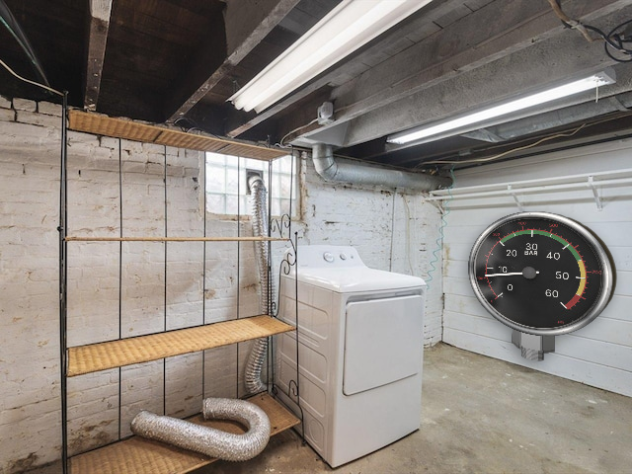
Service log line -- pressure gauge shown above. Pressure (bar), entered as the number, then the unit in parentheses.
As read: 7.5 (bar)
